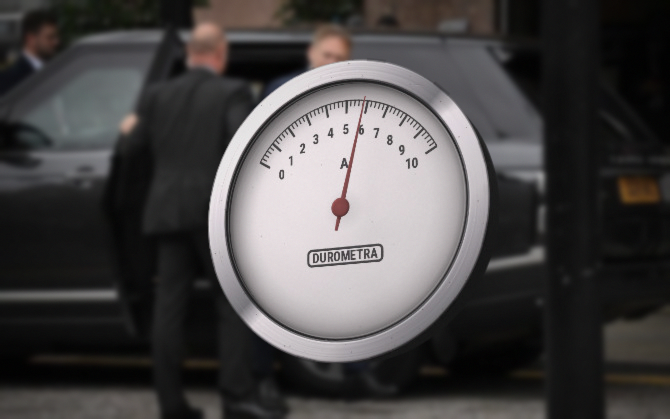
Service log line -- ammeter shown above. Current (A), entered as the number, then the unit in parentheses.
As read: 6 (A)
